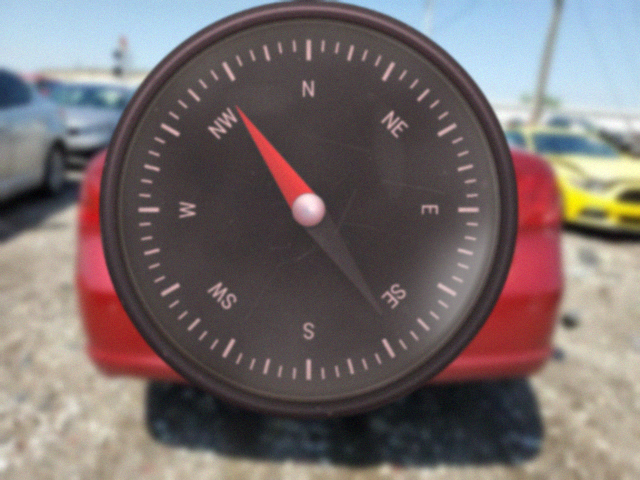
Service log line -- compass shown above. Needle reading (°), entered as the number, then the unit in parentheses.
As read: 325 (°)
